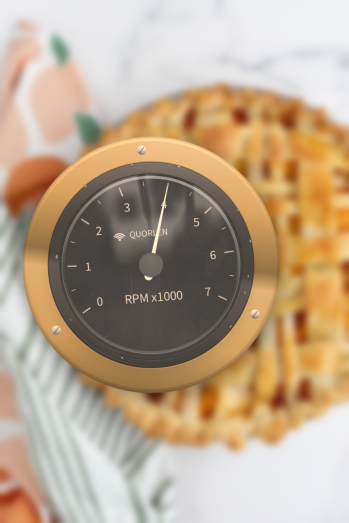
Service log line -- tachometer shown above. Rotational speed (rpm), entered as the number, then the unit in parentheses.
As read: 4000 (rpm)
